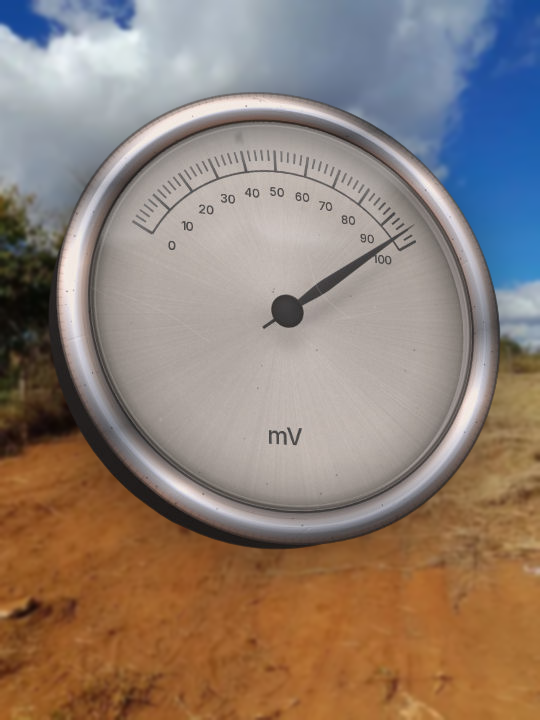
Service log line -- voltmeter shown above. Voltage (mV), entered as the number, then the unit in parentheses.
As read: 96 (mV)
